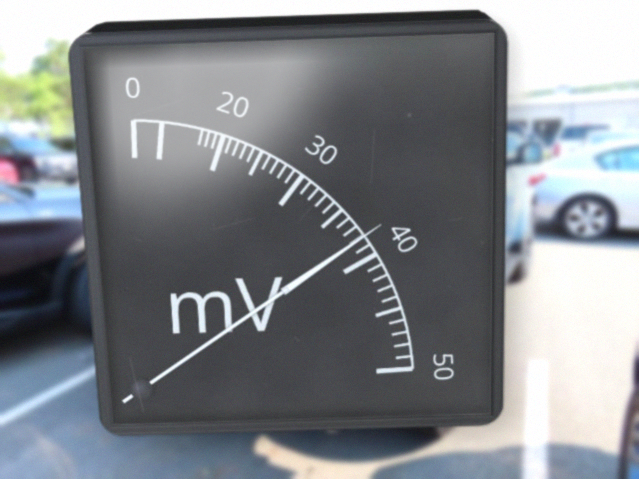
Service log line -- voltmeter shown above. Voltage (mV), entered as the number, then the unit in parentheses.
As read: 38 (mV)
